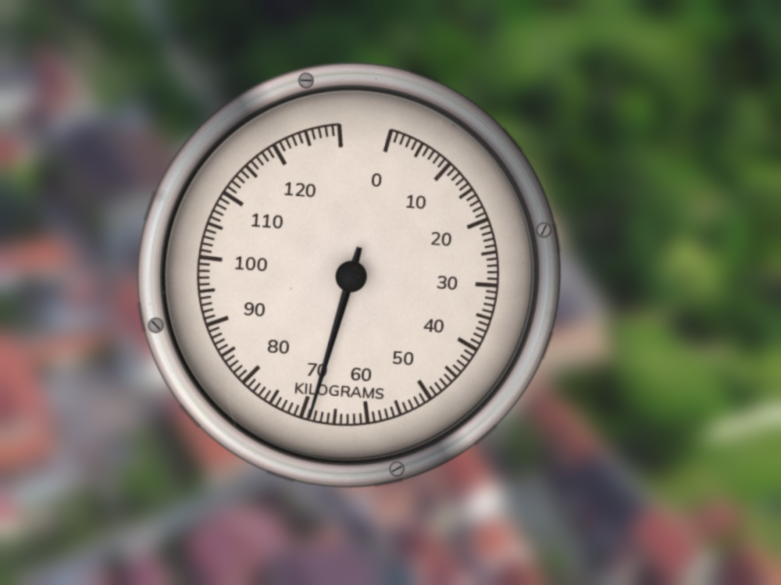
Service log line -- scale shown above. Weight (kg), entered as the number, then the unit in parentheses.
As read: 69 (kg)
